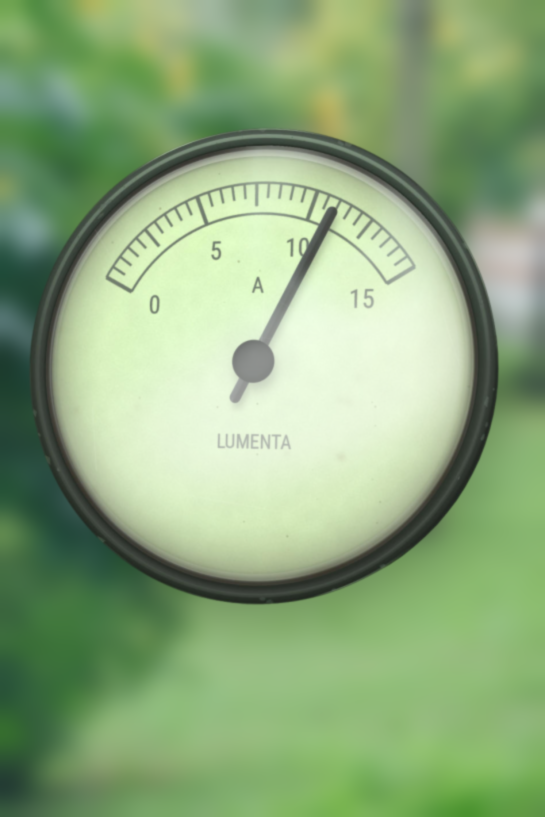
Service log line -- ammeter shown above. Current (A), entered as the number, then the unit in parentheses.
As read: 11 (A)
